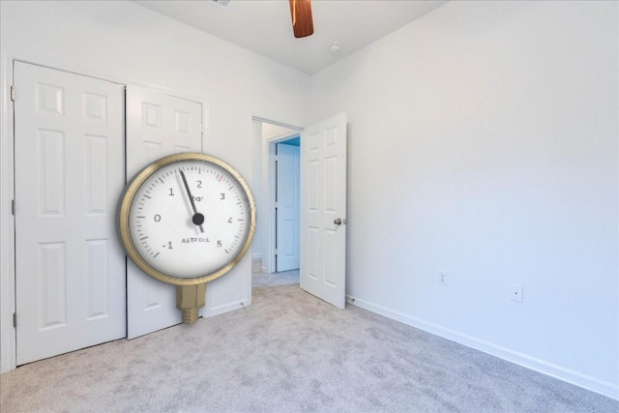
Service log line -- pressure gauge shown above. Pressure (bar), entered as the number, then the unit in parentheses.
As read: 1.5 (bar)
